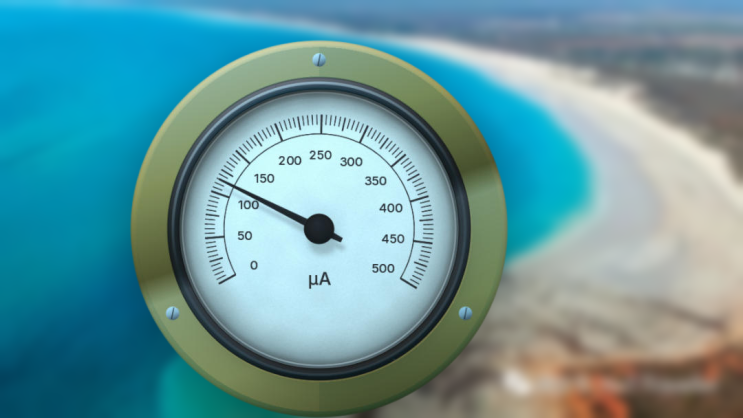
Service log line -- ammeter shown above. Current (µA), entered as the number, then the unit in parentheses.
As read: 115 (µA)
